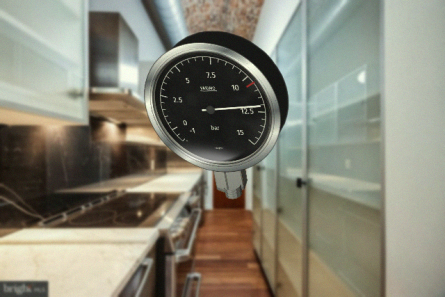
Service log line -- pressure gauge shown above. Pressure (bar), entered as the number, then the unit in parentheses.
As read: 12 (bar)
